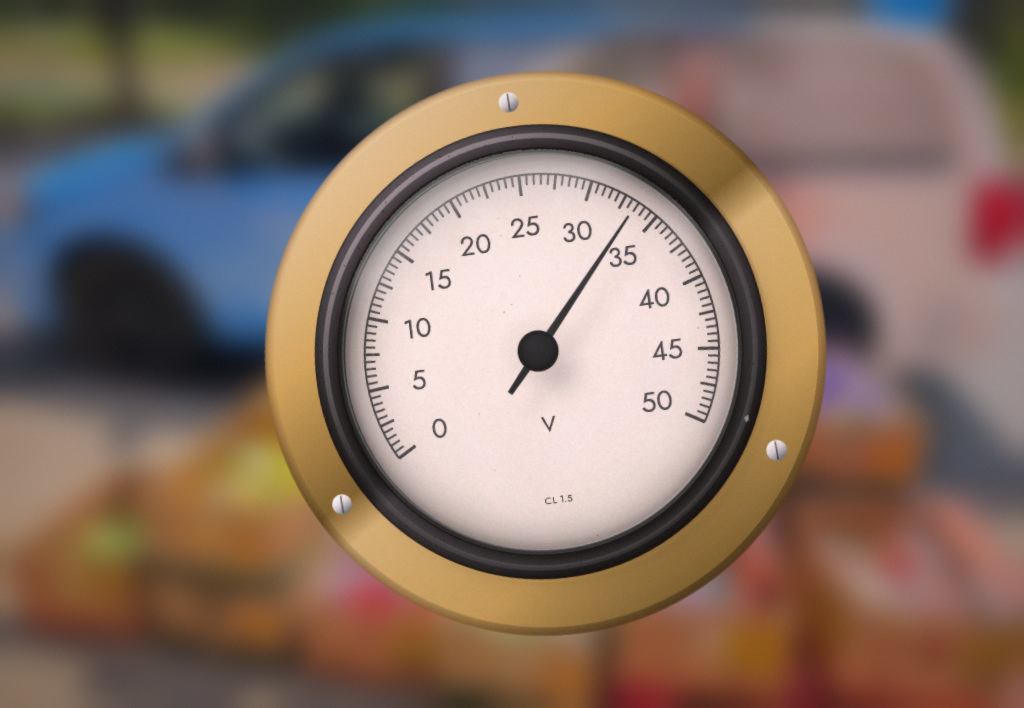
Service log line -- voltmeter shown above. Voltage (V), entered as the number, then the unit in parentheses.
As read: 33.5 (V)
